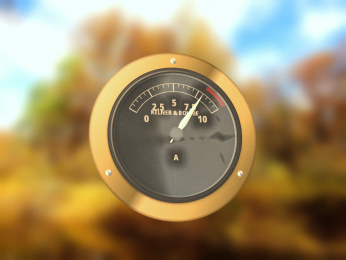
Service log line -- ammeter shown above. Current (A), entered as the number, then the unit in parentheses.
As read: 8 (A)
